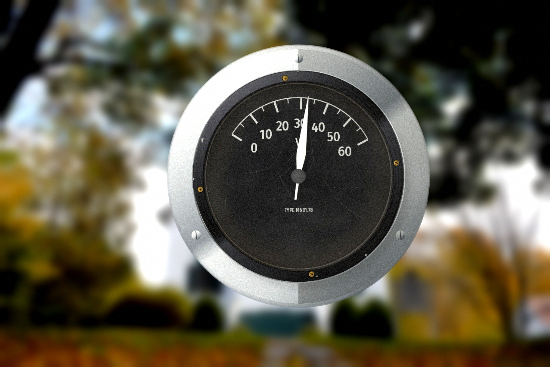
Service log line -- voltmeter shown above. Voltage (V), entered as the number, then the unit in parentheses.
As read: 32.5 (V)
